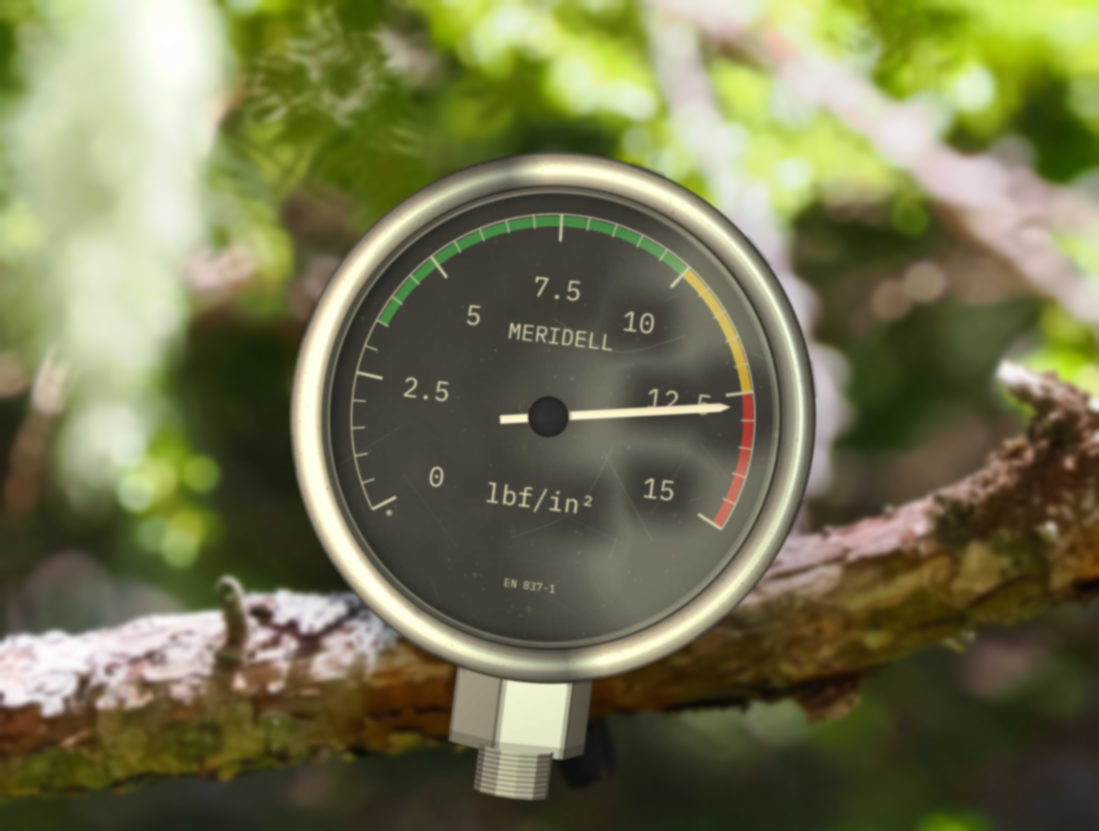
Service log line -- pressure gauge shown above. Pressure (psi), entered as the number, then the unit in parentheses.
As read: 12.75 (psi)
